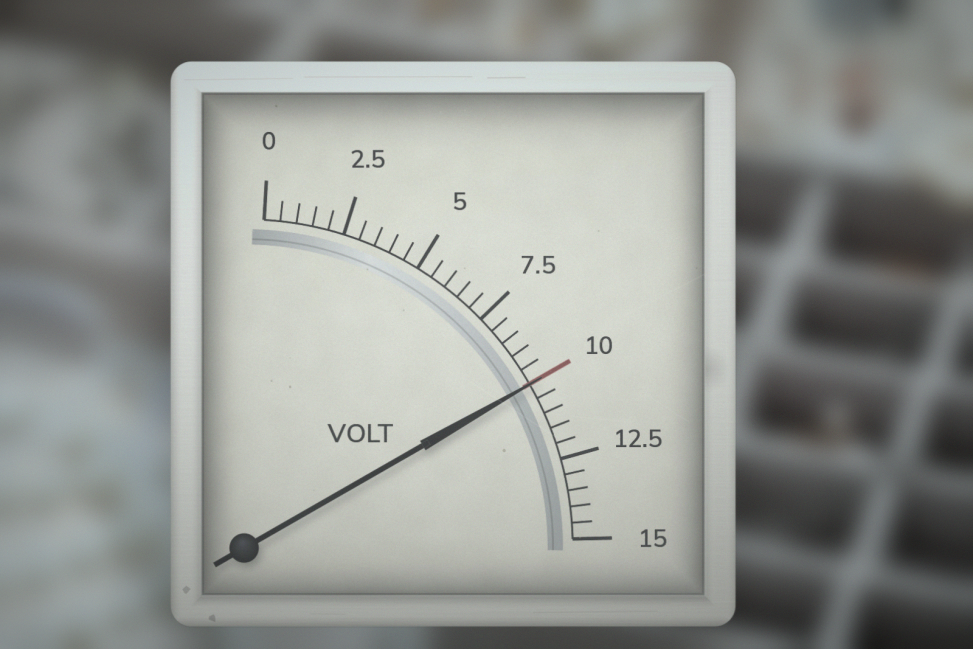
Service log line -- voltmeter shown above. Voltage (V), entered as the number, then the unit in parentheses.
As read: 10 (V)
